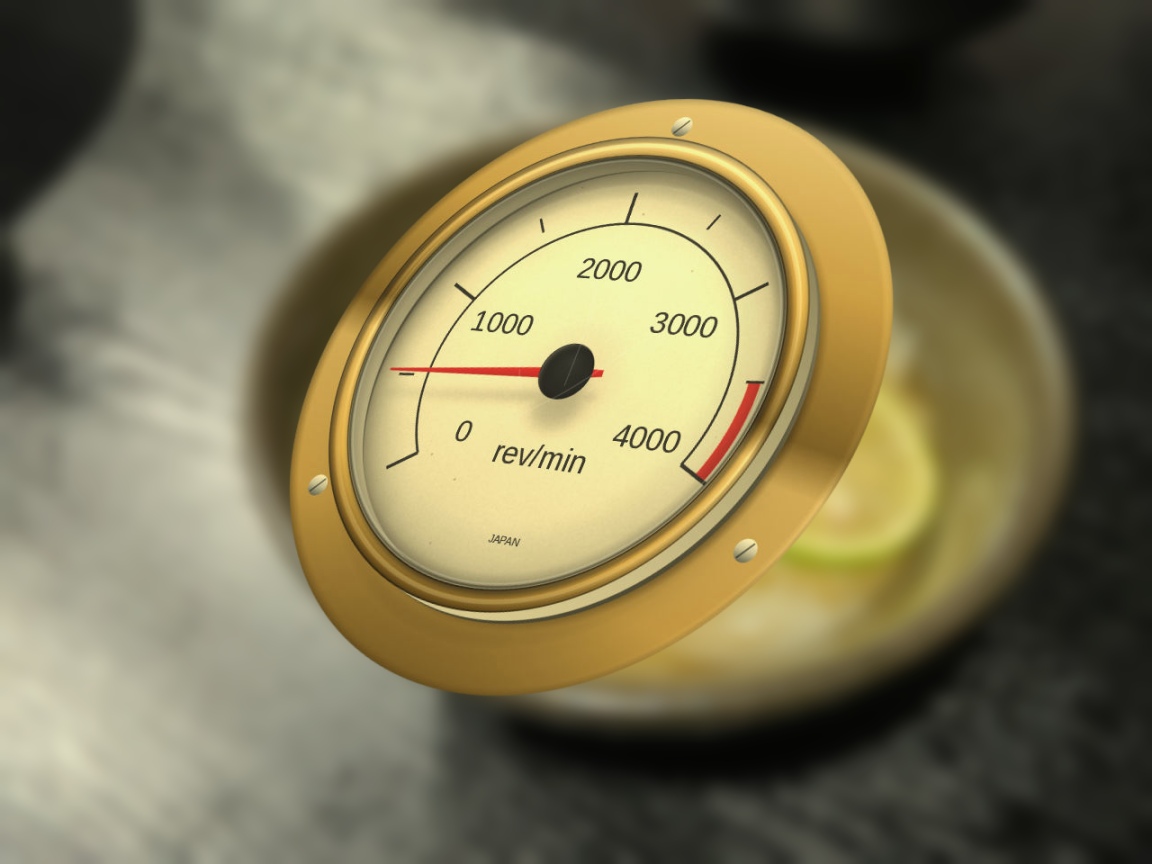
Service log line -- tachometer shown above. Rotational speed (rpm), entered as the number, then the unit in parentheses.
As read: 500 (rpm)
